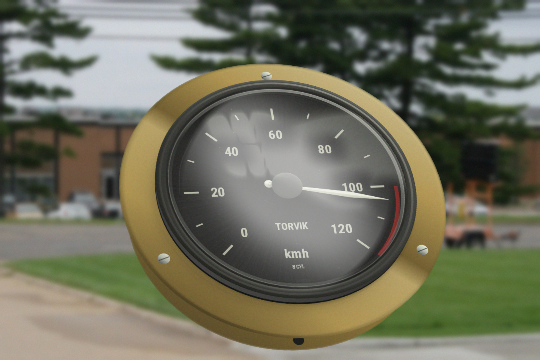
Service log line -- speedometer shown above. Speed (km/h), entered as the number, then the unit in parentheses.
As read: 105 (km/h)
